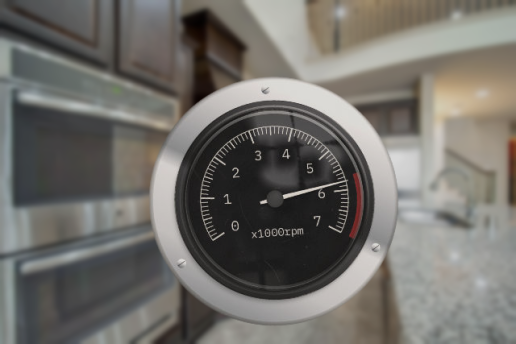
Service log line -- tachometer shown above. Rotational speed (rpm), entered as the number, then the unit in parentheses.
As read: 5800 (rpm)
